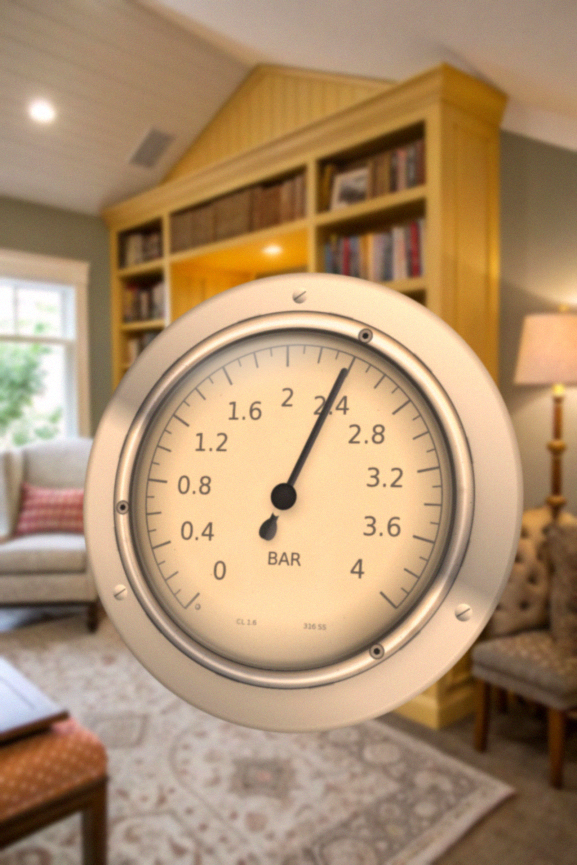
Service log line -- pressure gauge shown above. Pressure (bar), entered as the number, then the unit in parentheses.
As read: 2.4 (bar)
